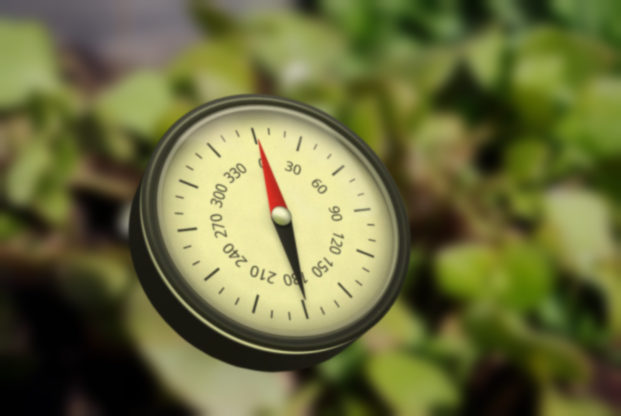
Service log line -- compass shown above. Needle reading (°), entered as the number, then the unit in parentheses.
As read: 0 (°)
